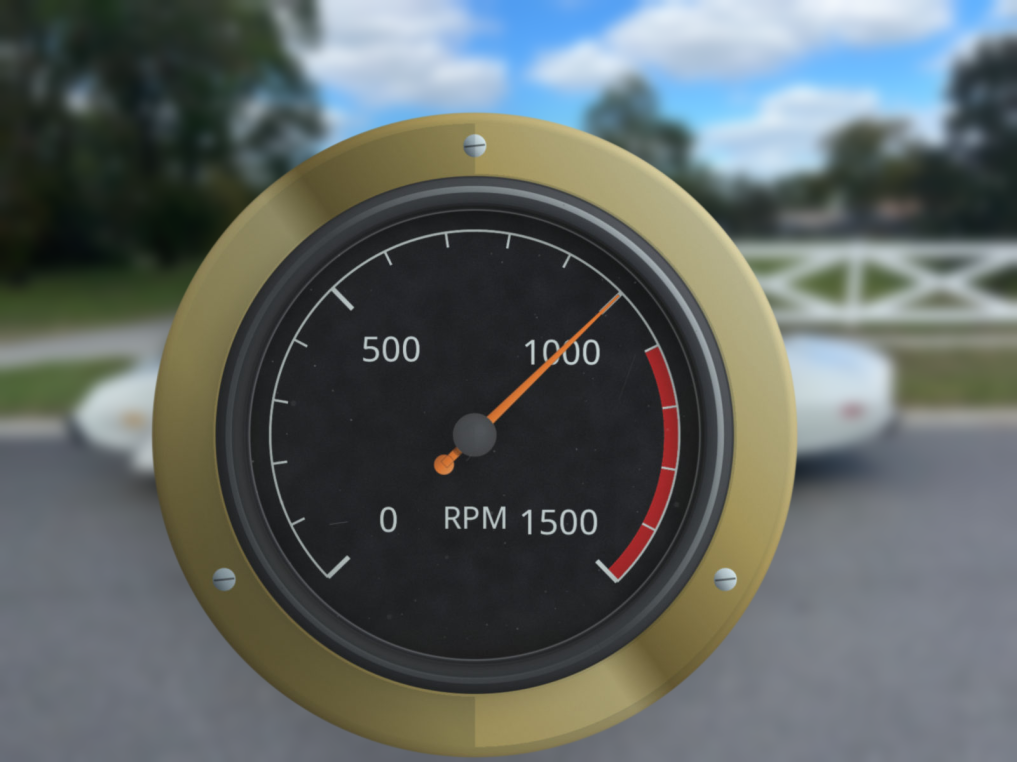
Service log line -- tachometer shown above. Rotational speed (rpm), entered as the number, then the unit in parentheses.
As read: 1000 (rpm)
